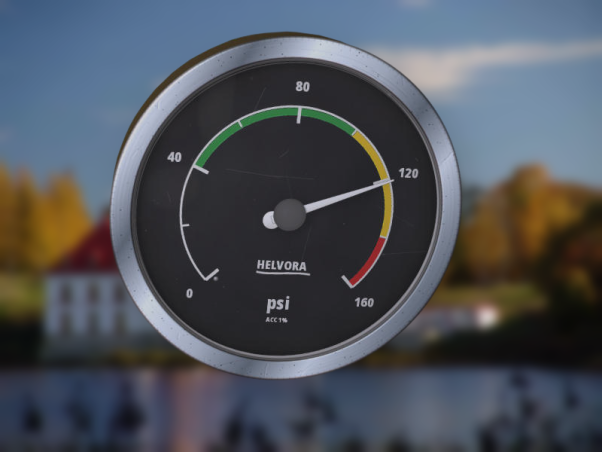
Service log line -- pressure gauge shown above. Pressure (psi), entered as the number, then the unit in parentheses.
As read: 120 (psi)
